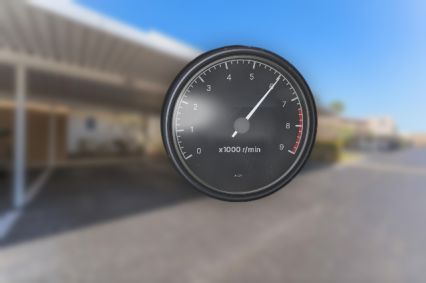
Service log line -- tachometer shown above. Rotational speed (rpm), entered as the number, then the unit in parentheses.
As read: 6000 (rpm)
